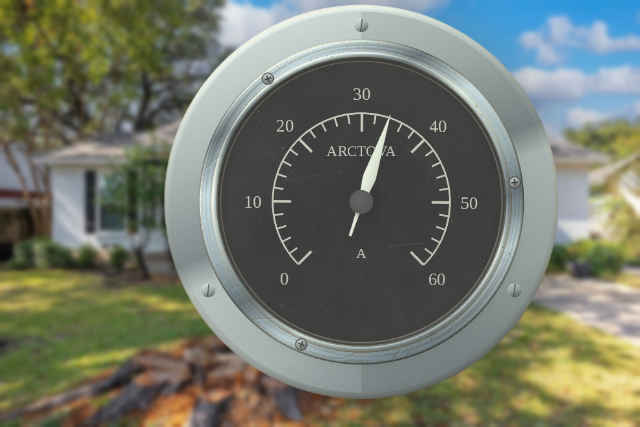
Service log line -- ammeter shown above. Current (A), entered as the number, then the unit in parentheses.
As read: 34 (A)
